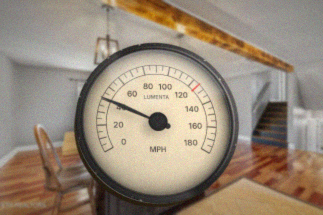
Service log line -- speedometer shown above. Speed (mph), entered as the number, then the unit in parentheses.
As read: 40 (mph)
